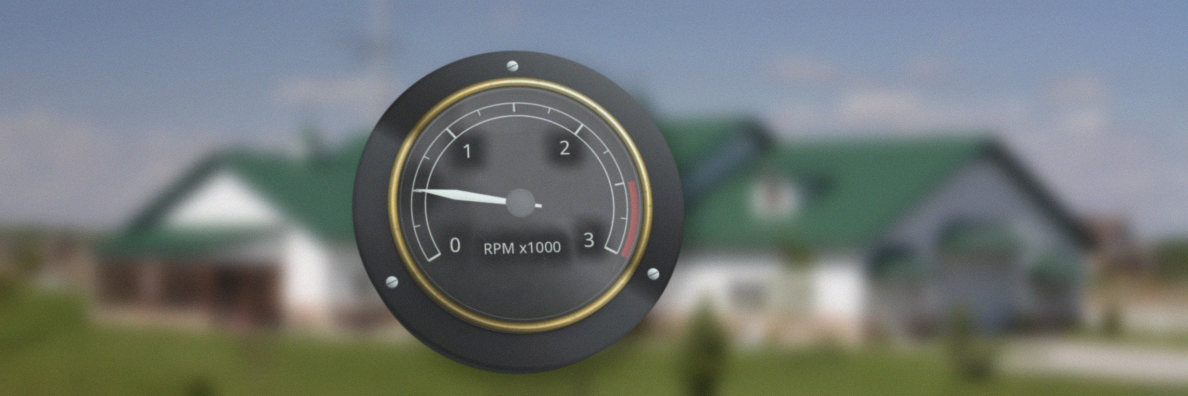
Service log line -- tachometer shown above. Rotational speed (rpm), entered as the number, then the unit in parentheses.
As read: 500 (rpm)
